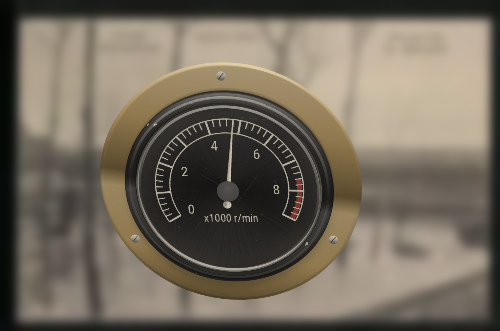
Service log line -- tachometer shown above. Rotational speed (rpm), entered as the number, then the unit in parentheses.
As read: 4800 (rpm)
